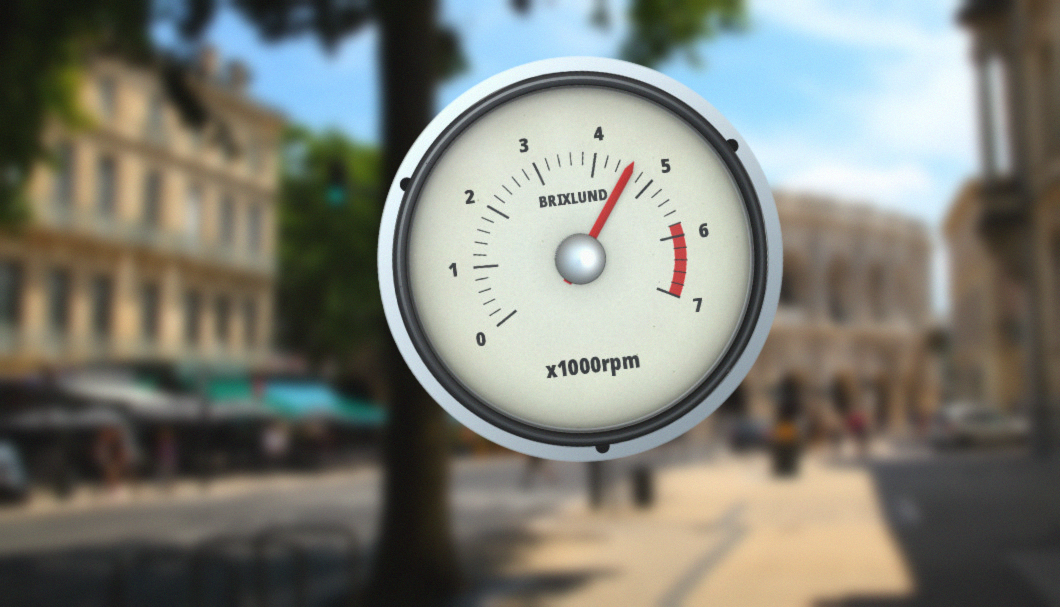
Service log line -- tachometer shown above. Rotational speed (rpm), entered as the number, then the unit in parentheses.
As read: 4600 (rpm)
